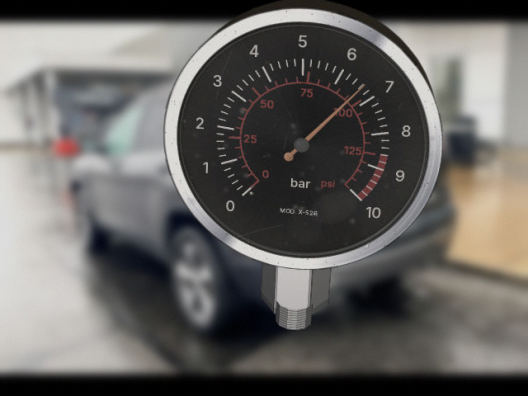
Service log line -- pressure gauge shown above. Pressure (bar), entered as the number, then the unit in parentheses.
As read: 6.6 (bar)
